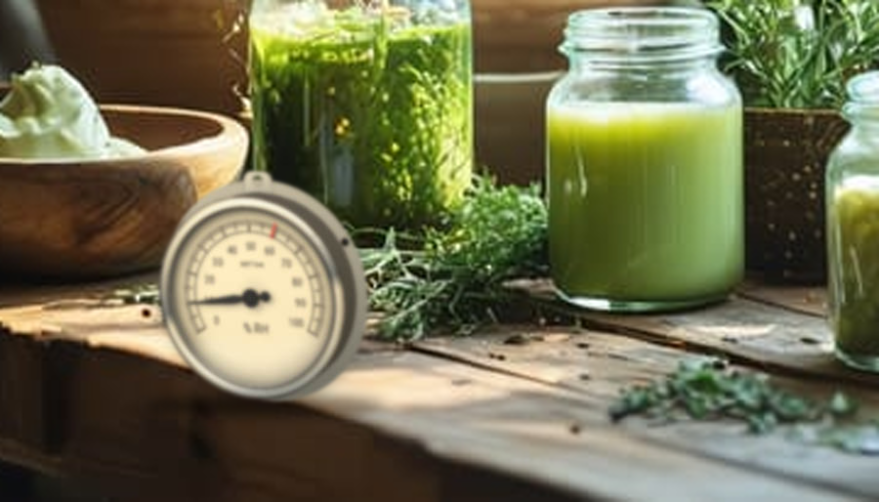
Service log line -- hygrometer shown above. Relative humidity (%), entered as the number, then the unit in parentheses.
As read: 10 (%)
